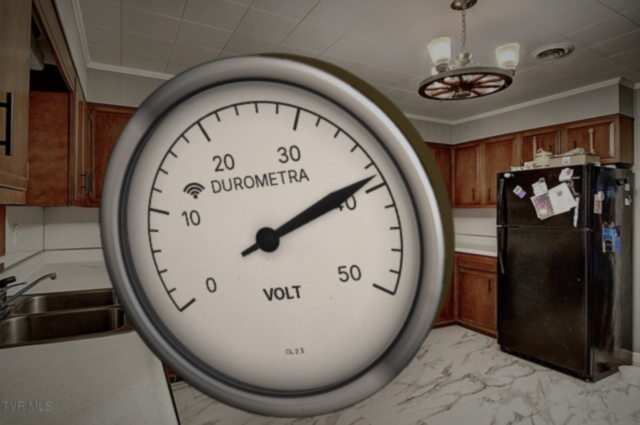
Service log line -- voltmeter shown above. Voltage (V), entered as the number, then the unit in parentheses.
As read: 39 (V)
